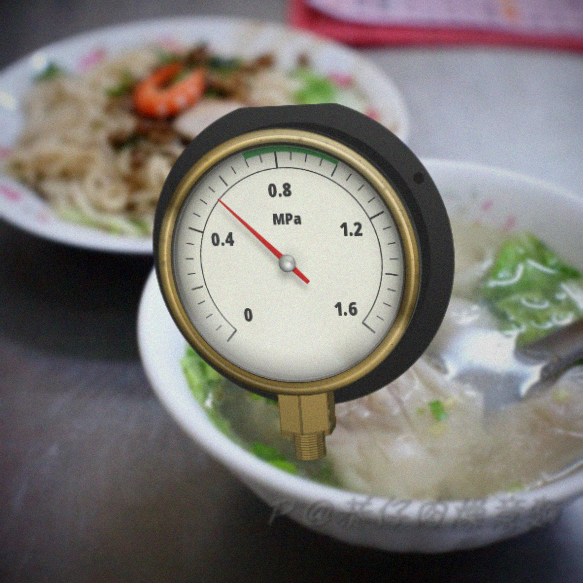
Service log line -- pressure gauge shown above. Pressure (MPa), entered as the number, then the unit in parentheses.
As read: 0.55 (MPa)
